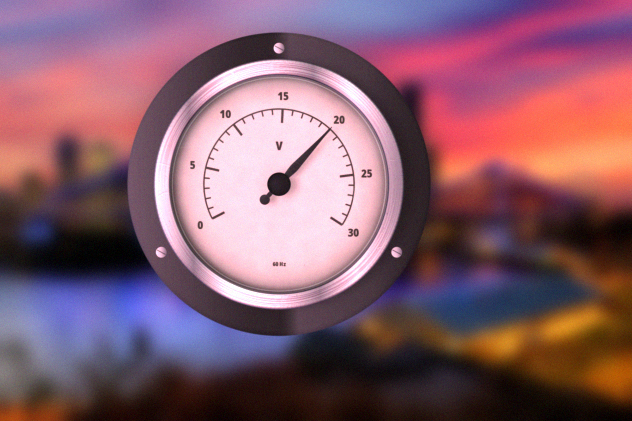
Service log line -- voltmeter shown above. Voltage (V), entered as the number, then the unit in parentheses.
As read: 20 (V)
